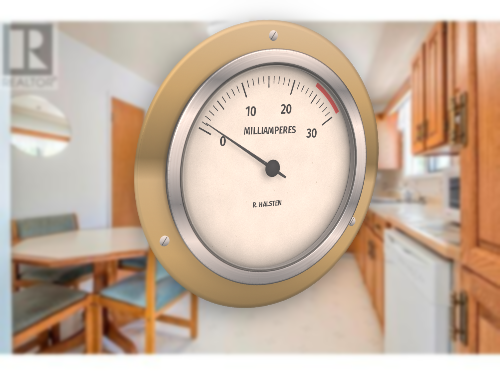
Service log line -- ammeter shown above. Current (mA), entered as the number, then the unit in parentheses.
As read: 1 (mA)
